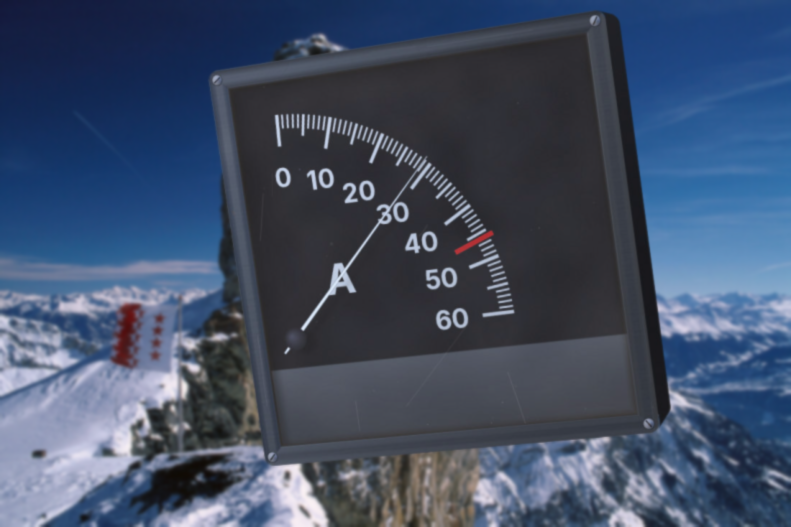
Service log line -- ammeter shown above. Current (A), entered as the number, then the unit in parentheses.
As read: 29 (A)
